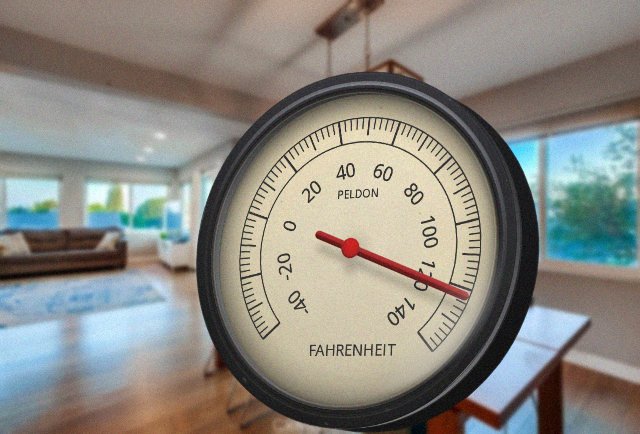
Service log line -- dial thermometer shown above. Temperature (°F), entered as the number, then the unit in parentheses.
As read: 122 (°F)
